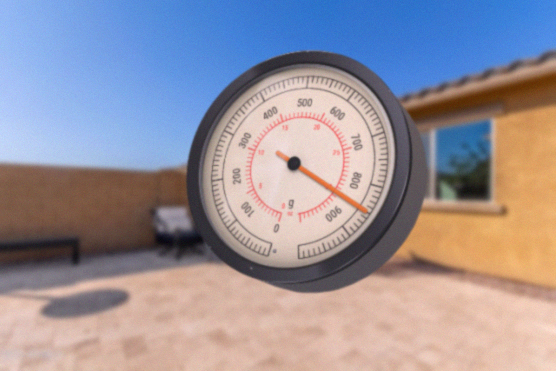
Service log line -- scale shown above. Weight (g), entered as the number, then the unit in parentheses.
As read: 850 (g)
